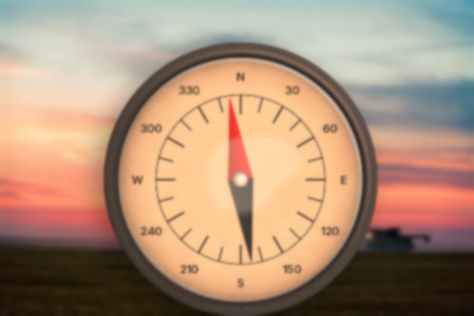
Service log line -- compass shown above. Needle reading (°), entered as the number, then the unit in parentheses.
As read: 352.5 (°)
